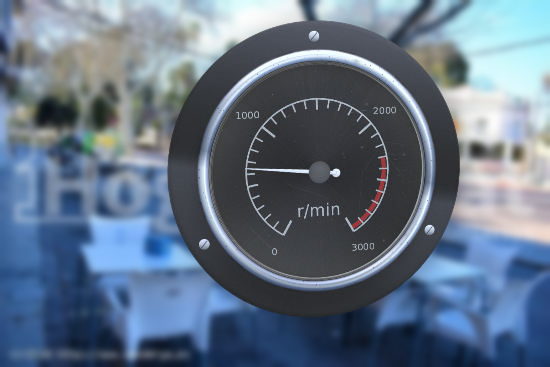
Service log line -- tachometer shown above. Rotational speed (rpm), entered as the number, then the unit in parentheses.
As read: 650 (rpm)
